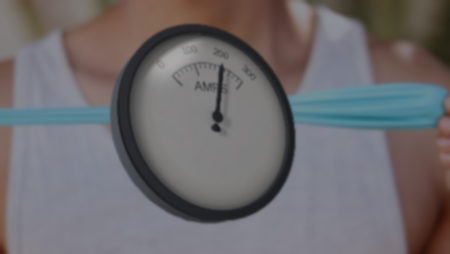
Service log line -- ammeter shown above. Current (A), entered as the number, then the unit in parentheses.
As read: 200 (A)
